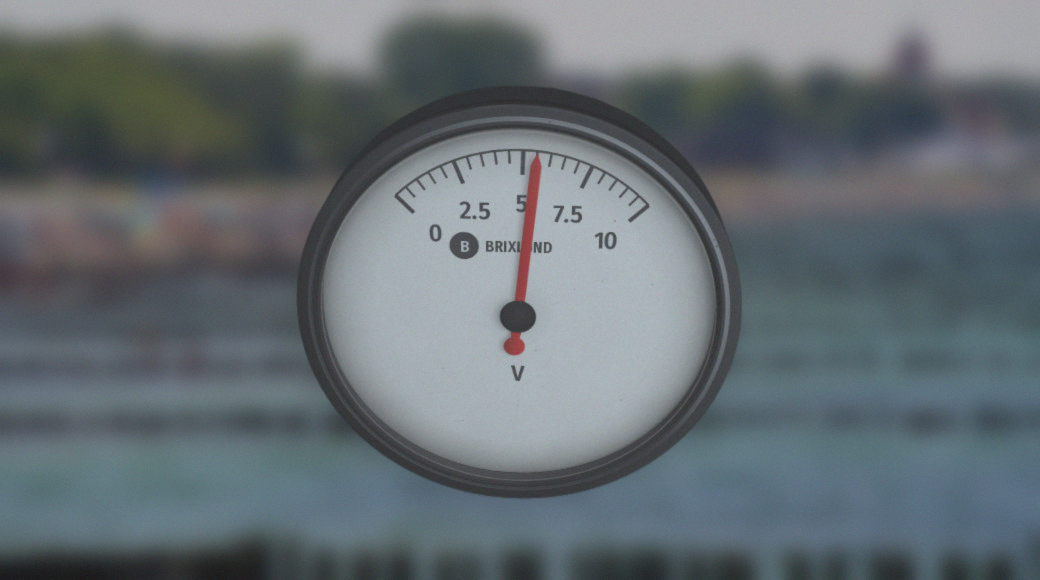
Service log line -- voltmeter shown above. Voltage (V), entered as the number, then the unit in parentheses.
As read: 5.5 (V)
